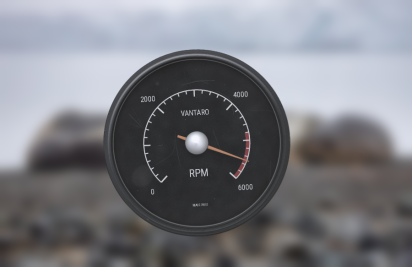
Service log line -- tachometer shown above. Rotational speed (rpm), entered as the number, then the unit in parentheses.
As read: 5500 (rpm)
